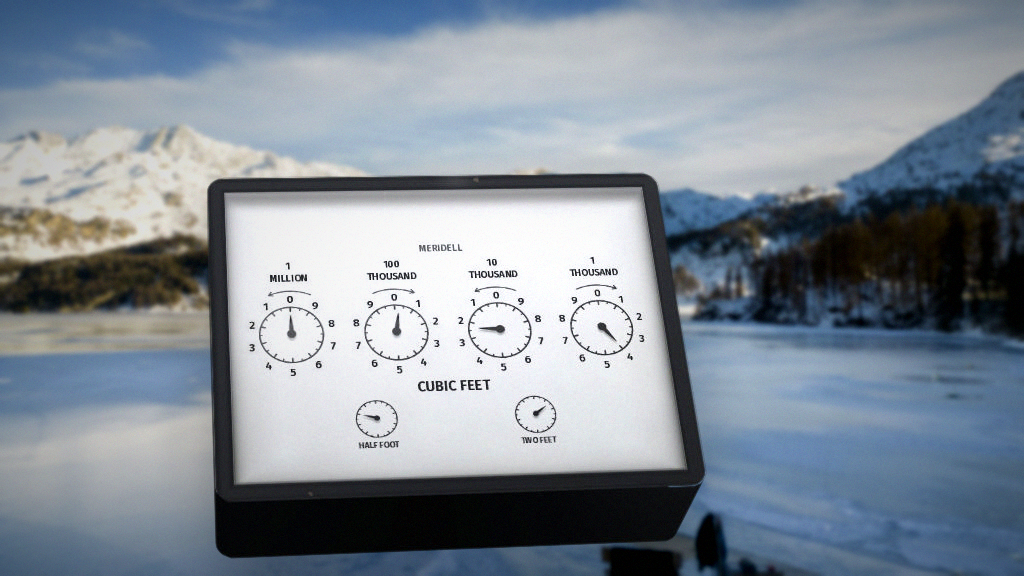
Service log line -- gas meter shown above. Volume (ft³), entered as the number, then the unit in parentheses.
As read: 2400 (ft³)
